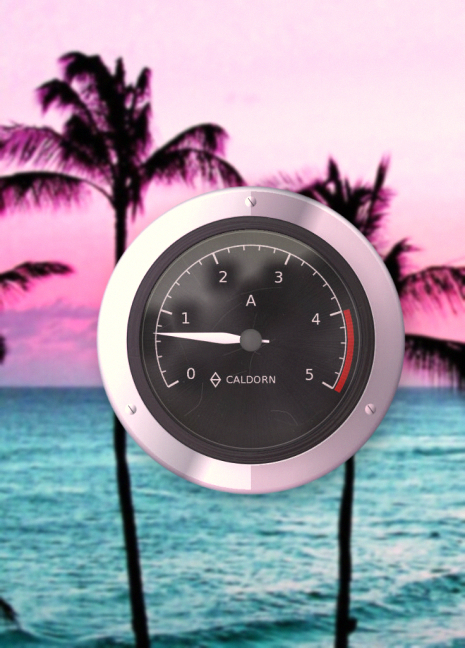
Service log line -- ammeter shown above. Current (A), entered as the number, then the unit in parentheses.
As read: 0.7 (A)
